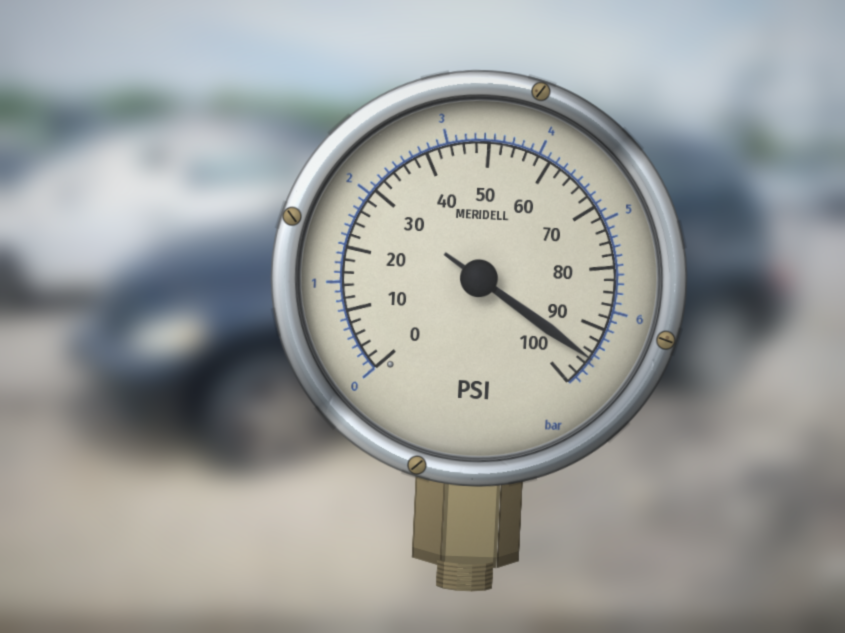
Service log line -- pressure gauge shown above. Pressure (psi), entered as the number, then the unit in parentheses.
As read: 95 (psi)
